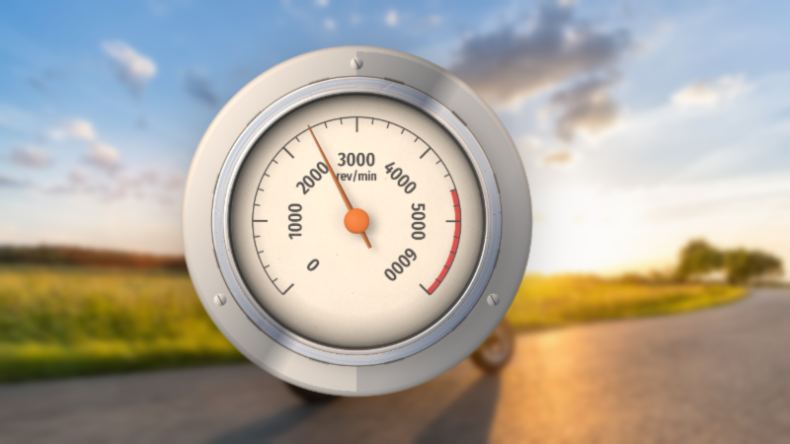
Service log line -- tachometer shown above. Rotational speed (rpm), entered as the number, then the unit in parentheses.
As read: 2400 (rpm)
